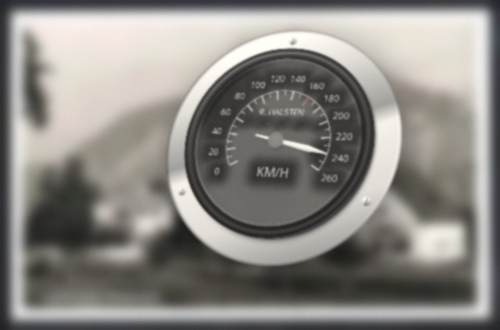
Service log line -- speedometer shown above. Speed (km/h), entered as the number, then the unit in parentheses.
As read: 240 (km/h)
